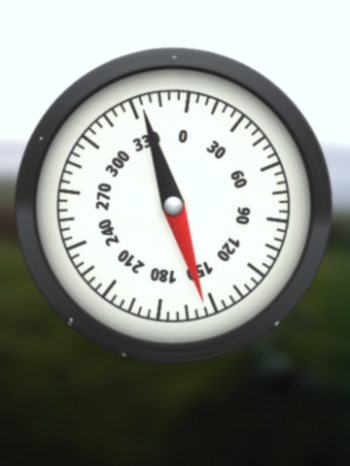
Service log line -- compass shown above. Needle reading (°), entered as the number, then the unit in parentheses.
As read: 155 (°)
